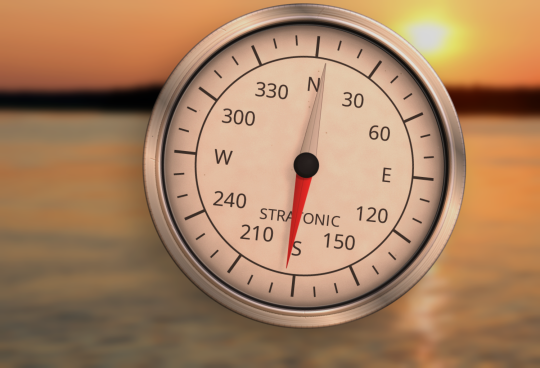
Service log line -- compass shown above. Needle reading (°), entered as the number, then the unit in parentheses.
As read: 185 (°)
